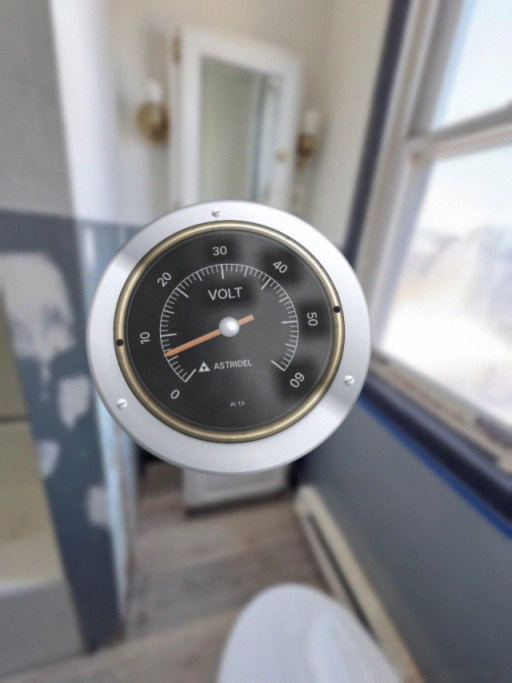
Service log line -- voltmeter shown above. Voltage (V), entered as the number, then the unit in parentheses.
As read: 6 (V)
